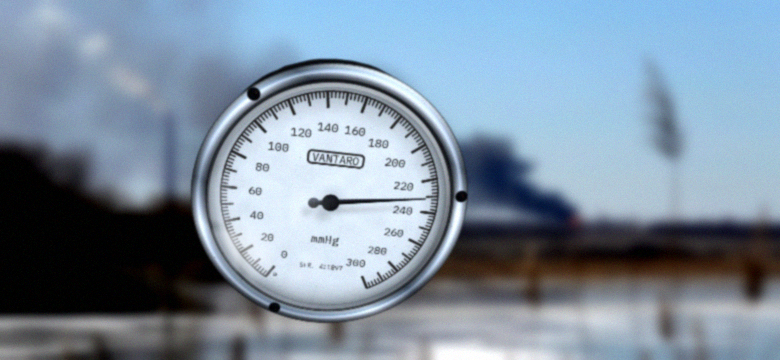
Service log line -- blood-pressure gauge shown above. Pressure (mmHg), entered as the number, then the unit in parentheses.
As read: 230 (mmHg)
